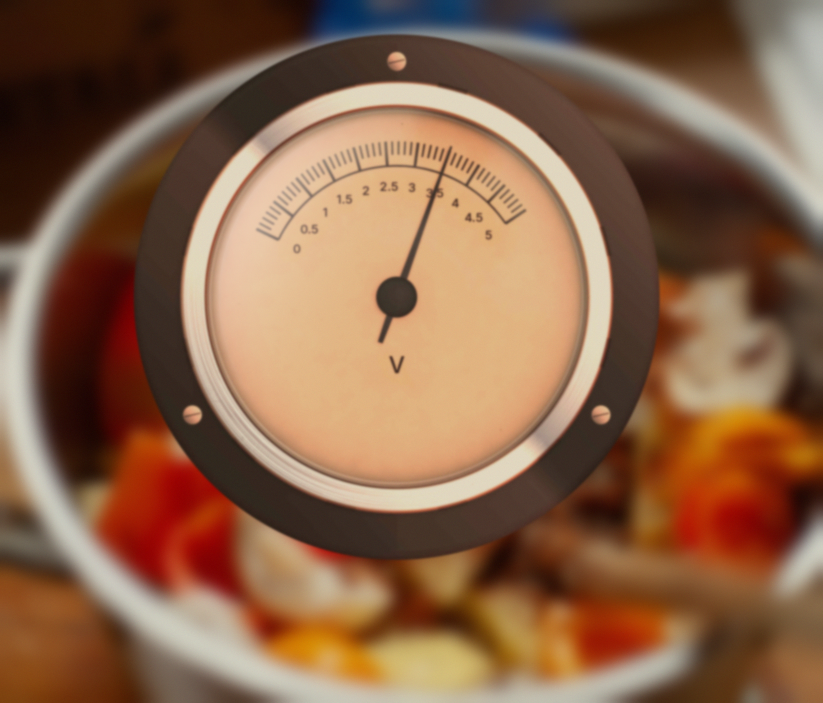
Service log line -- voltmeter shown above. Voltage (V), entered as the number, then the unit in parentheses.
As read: 3.5 (V)
